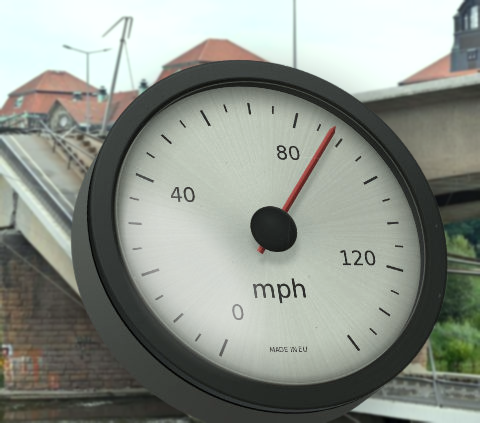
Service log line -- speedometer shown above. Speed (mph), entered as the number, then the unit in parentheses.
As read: 87.5 (mph)
